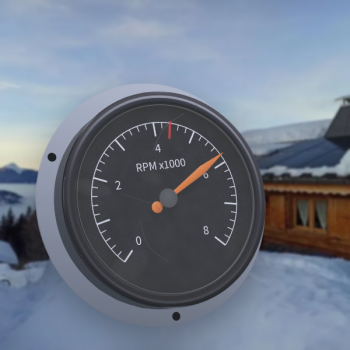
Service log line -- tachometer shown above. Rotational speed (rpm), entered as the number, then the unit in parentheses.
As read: 5800 (rpm)
